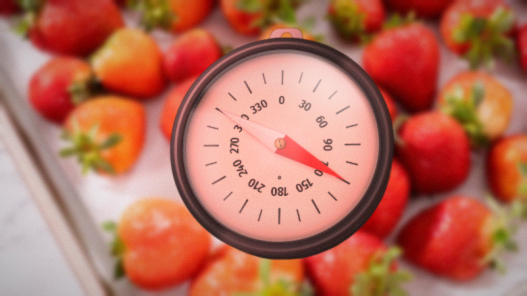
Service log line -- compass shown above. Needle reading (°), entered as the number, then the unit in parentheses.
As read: 120 (°)
